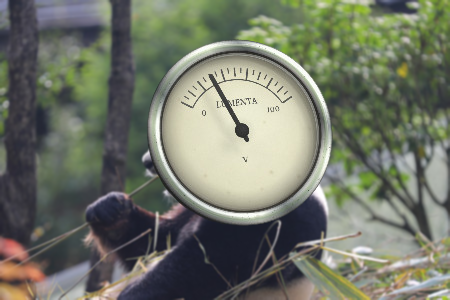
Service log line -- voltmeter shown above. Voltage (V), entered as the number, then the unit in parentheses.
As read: 30 (V)
